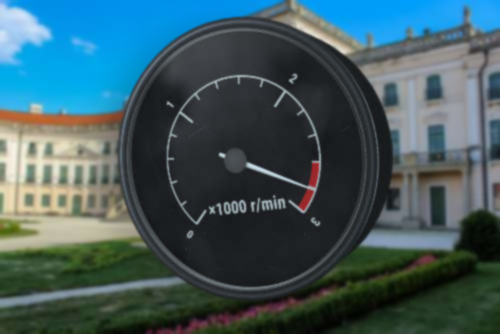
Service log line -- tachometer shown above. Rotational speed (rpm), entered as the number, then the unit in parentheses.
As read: 2800 (rpm)
